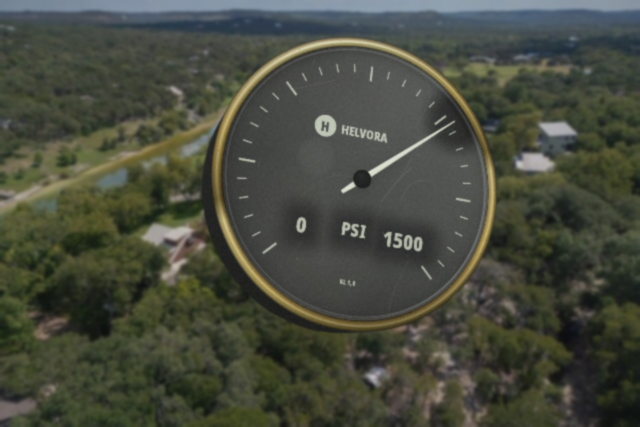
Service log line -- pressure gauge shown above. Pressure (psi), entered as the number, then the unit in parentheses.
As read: 1025 (psi)
